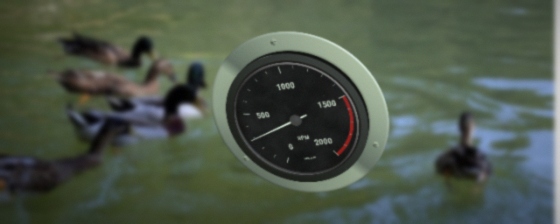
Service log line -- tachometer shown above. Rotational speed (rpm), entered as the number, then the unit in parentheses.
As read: 300 (rpm)
